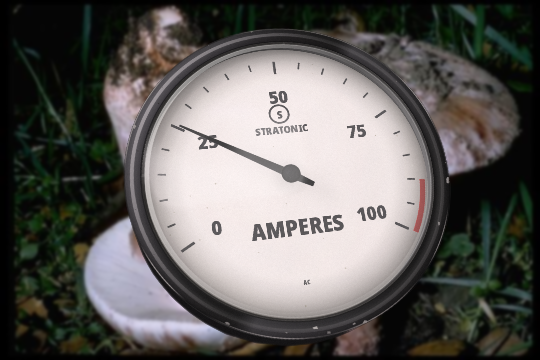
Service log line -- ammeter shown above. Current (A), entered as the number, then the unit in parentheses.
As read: 25 (A)
